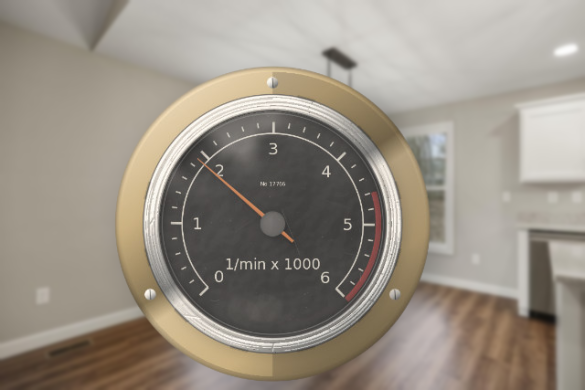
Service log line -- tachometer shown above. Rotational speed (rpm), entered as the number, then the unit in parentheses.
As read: 1900 (rpm)
